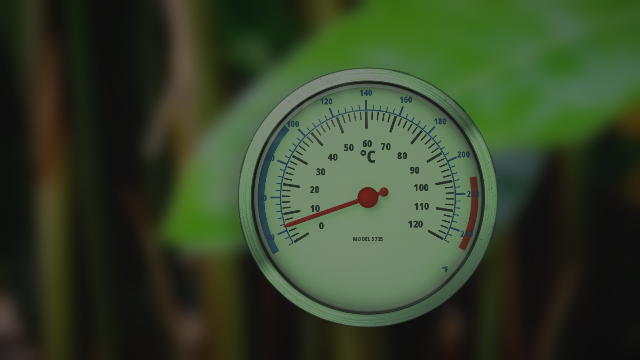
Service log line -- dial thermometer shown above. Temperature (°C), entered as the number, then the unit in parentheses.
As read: 6 (°C)
